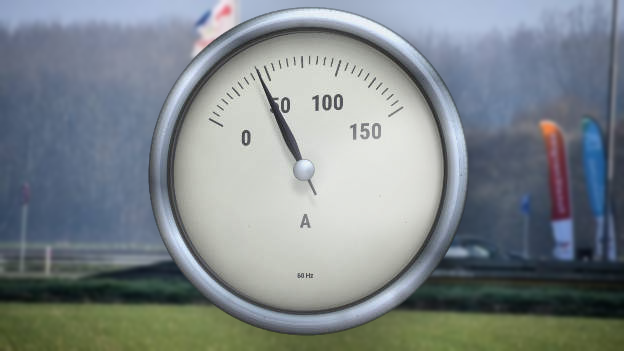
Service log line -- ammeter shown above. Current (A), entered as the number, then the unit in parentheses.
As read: 45 (A)
